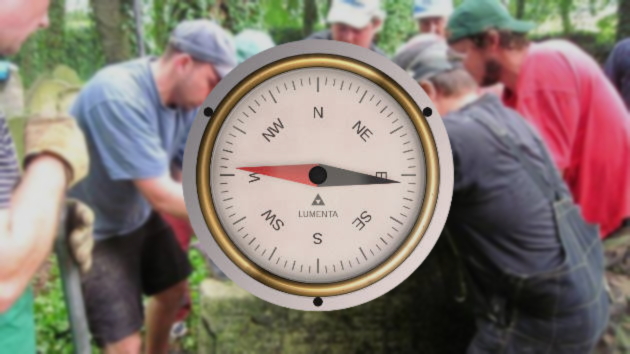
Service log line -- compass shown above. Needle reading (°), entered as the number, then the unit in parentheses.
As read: 275 (°)
